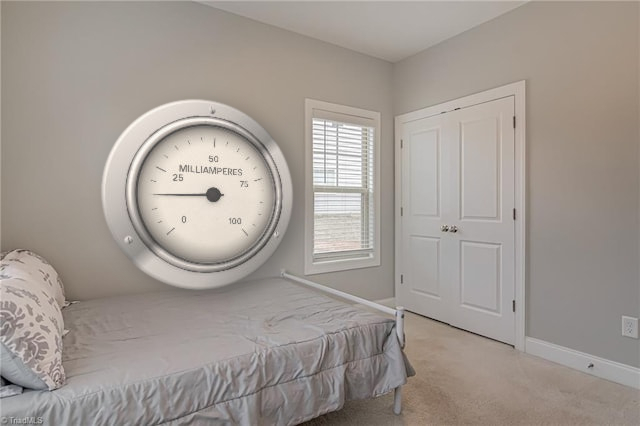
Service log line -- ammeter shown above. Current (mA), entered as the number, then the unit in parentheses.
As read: 15 (mA)
